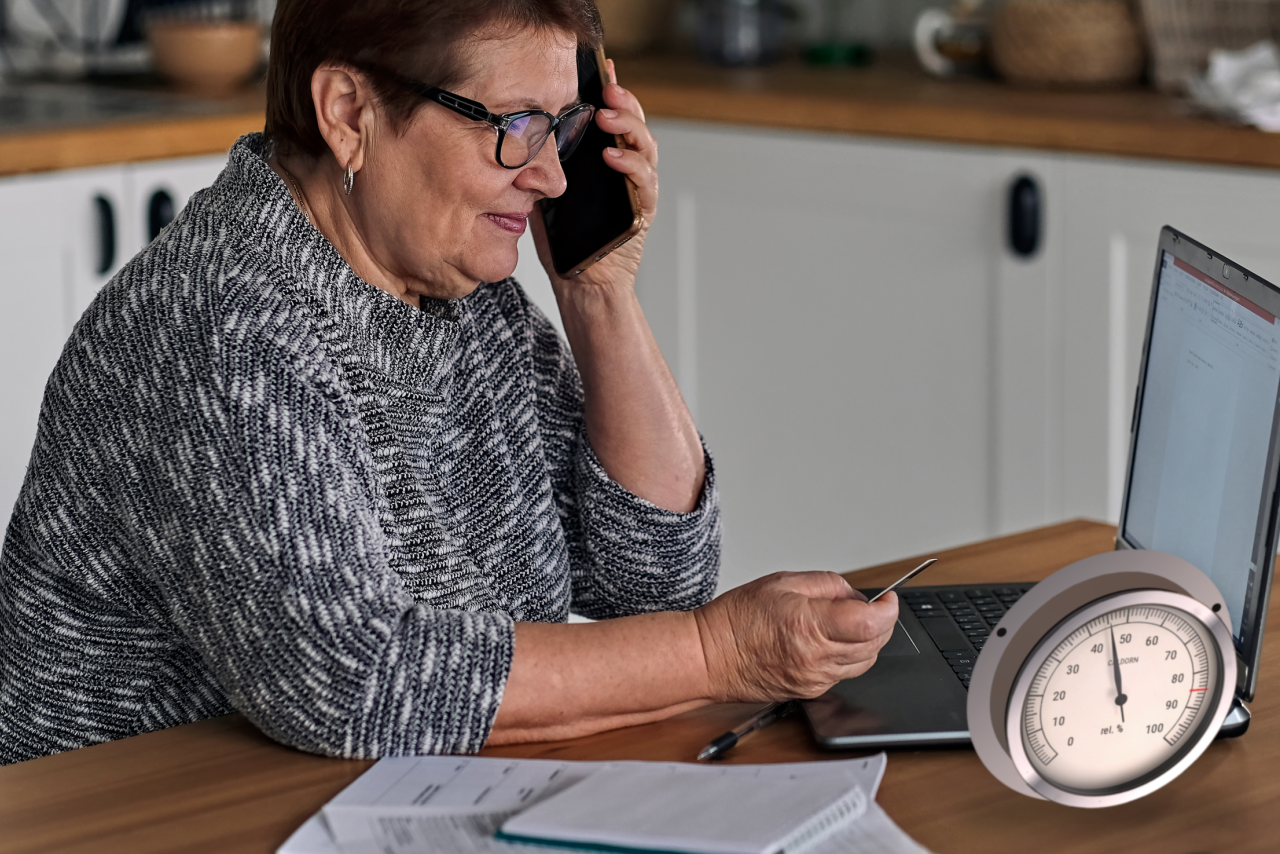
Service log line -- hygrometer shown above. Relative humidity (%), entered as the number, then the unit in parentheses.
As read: 45 (%)
